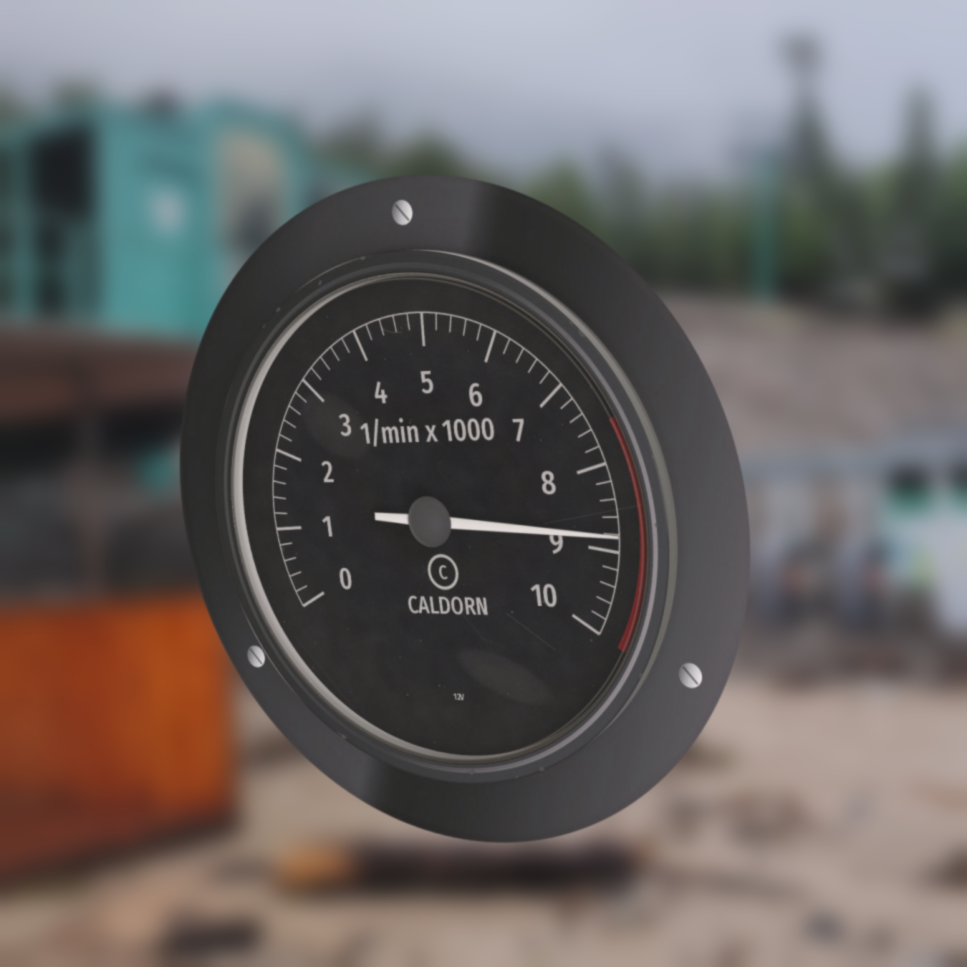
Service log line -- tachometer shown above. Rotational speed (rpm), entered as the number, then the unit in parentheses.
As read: 8800 (rpm)
